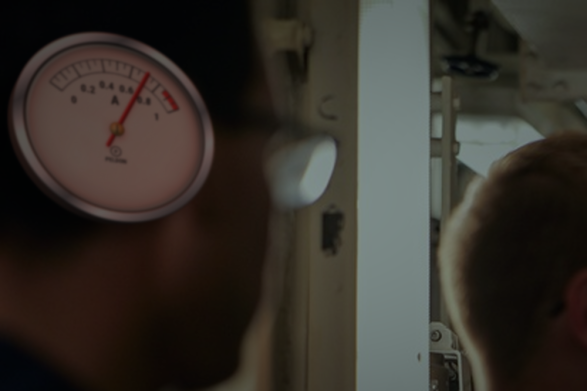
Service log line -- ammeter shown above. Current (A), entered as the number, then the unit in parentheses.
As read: 0.7 (A)
